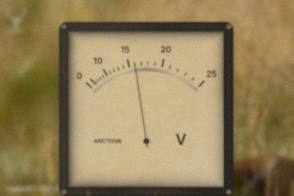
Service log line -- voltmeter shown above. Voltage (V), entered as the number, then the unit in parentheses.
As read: 16 (V)
